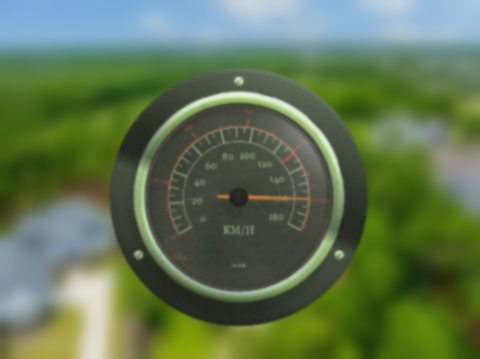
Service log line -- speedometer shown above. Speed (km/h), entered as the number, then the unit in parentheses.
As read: 160 (km/h)
